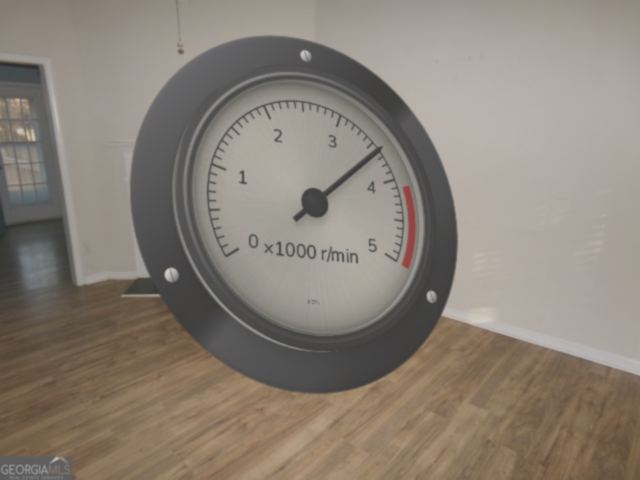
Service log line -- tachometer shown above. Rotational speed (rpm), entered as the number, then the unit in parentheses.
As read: 3600 (rpm)
